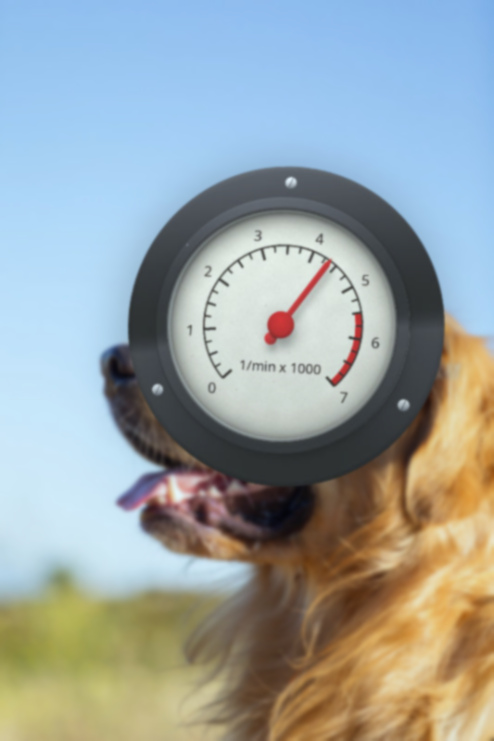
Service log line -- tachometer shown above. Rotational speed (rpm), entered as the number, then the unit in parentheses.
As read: 4375 (rpm)
